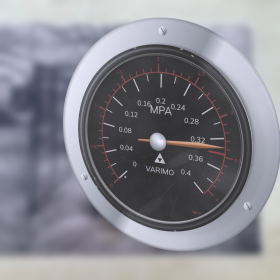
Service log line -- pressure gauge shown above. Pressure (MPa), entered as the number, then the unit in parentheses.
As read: 0.33 (MPa)
